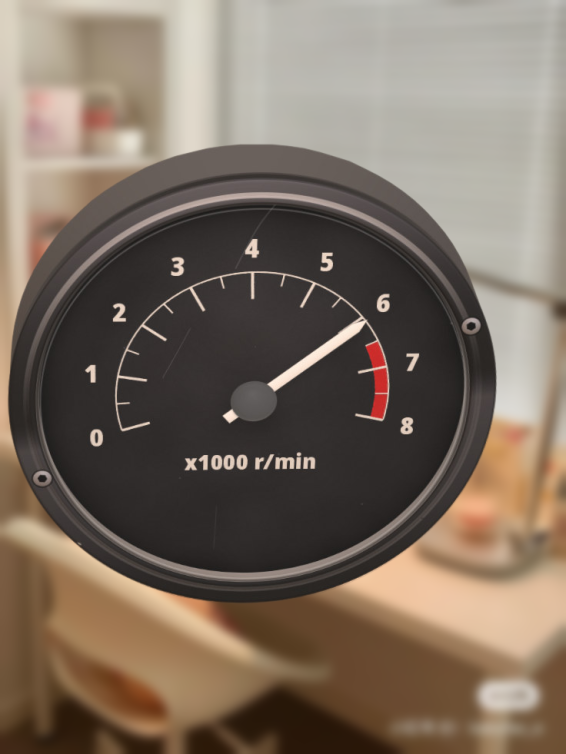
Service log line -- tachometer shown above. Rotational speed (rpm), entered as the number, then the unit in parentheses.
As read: 6000 (rpm)
